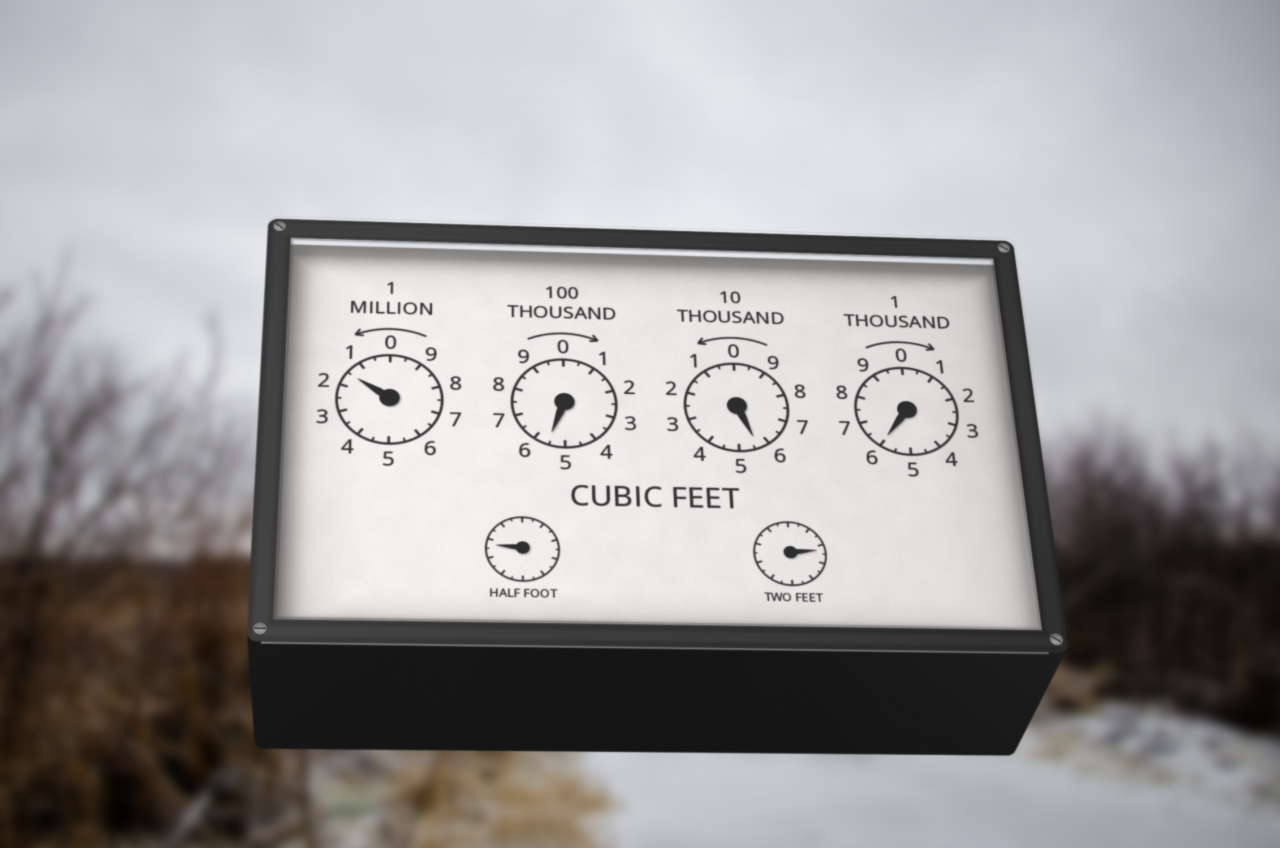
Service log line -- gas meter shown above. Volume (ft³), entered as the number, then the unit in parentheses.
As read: 155600 (ft³)
